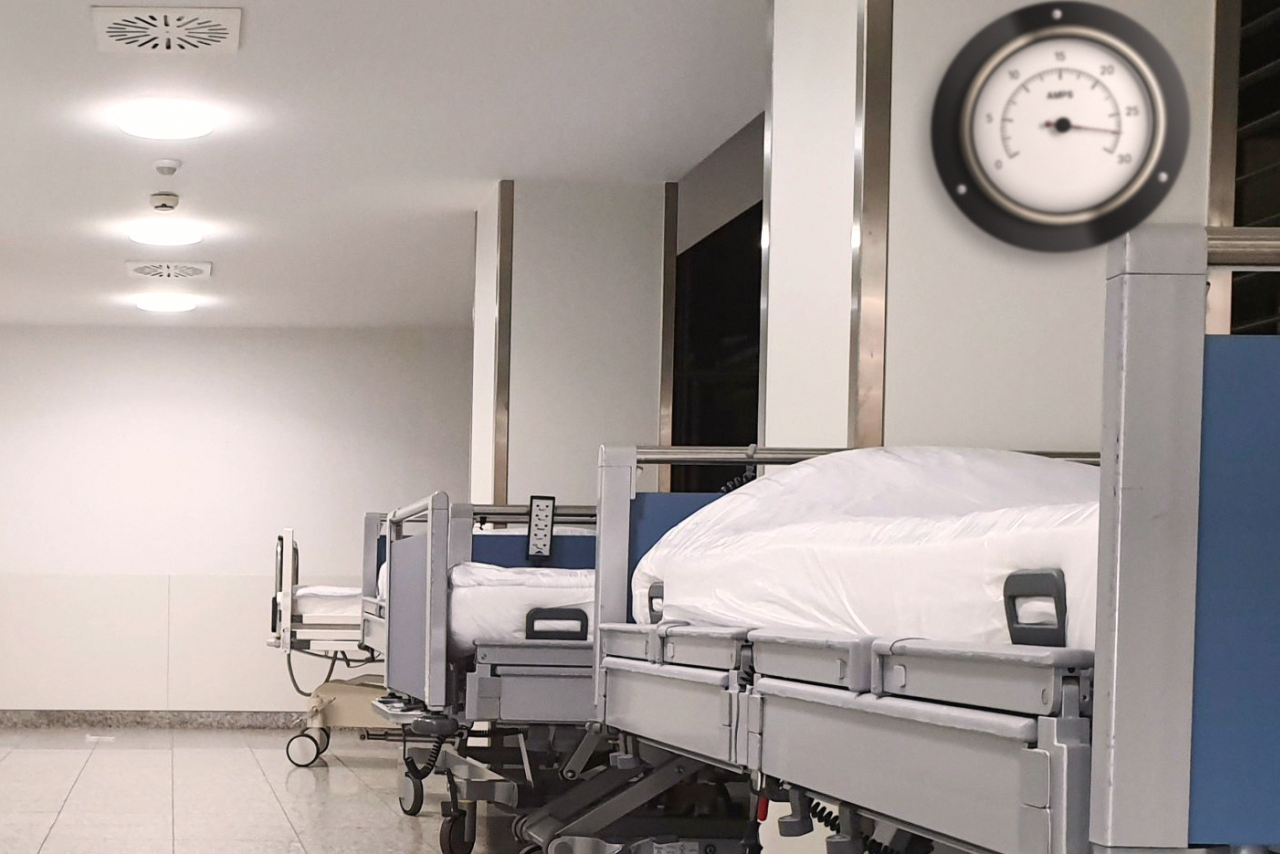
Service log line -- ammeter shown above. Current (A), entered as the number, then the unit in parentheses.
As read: 27.5 (A)
